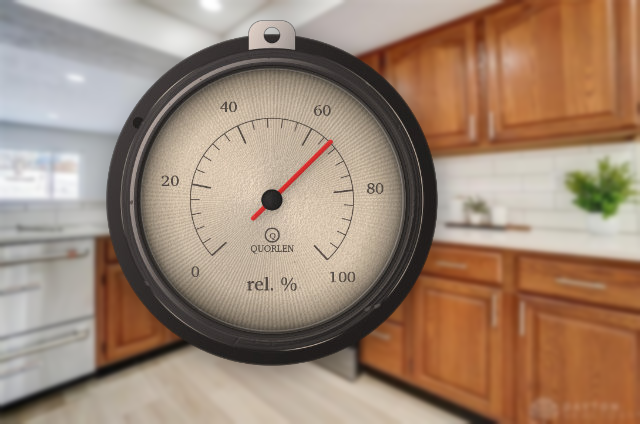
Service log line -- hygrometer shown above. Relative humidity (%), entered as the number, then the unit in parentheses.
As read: 66 (%)
